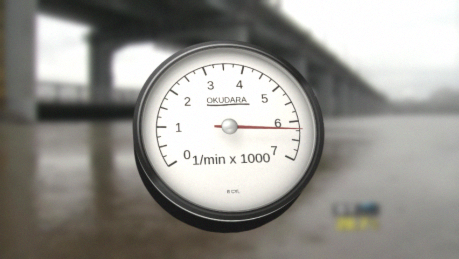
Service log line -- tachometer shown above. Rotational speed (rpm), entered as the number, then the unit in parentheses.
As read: 6250 (rpm)
